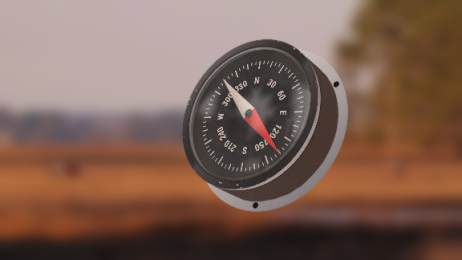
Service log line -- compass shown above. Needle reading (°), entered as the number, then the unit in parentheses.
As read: 135 (°)
